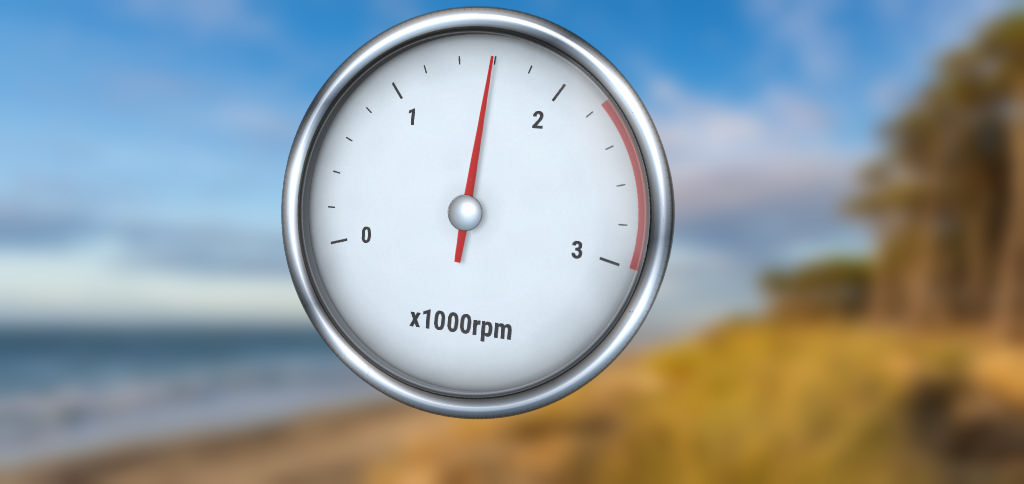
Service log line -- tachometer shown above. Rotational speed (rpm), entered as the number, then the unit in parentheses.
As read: 1600 (rpm)
